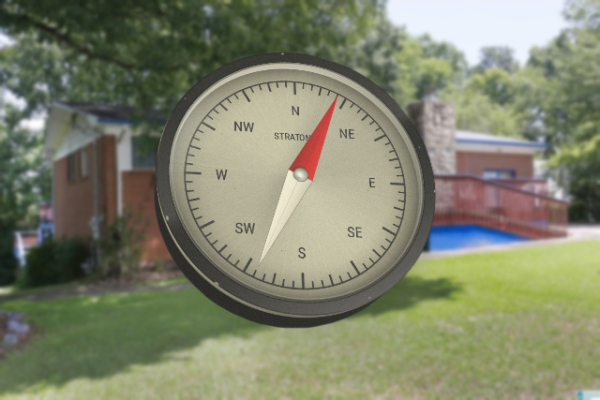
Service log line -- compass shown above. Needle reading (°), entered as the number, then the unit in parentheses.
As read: 25 (°)
